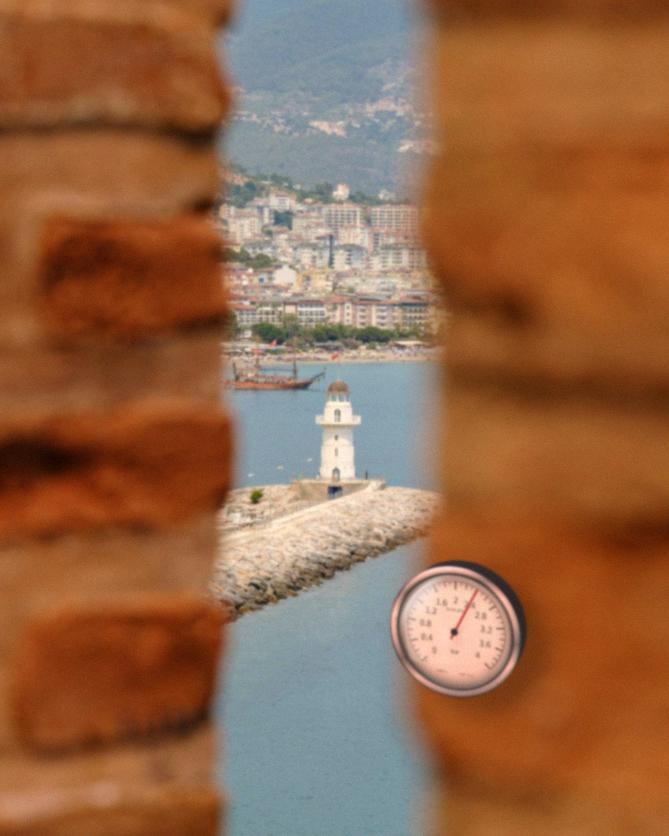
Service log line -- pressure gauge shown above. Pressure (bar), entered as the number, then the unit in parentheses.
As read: 2.4 (bar)
